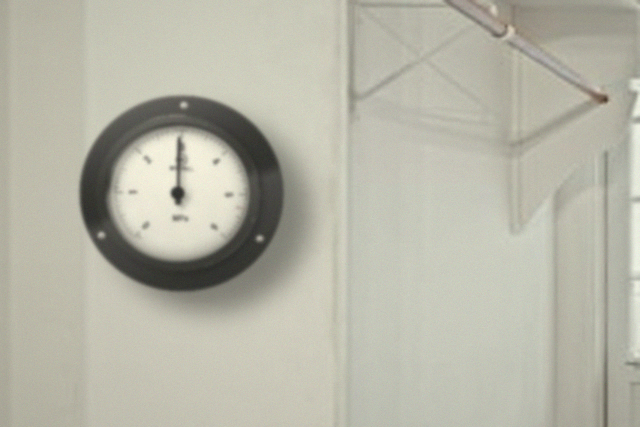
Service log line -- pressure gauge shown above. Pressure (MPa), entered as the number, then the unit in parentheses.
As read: 3 (MPa)
